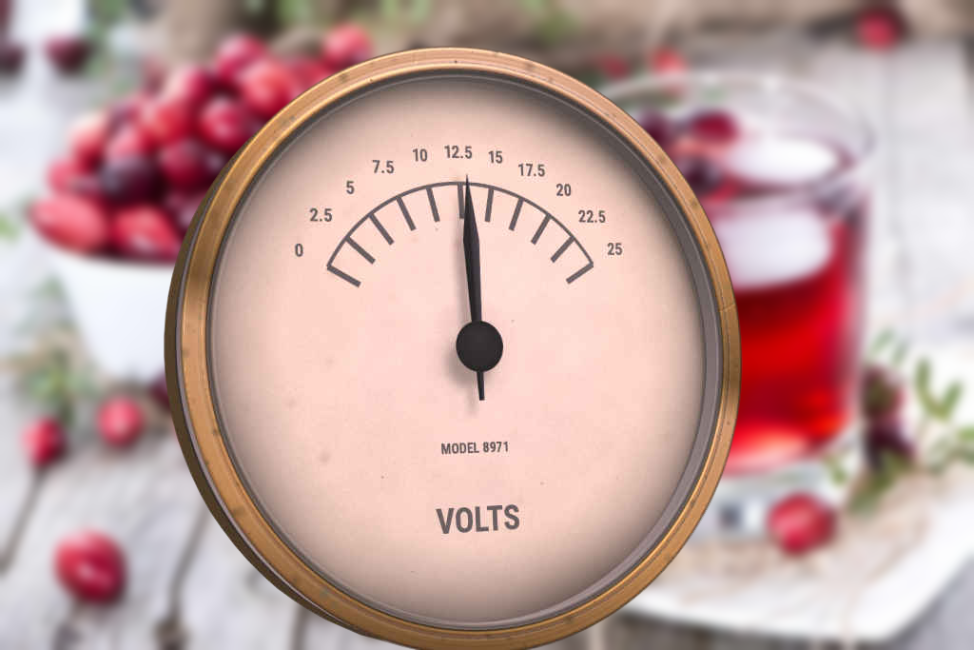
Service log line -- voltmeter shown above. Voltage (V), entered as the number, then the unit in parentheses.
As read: 12.5 (V)
